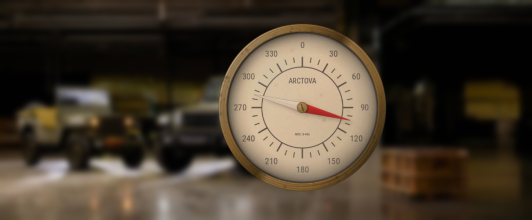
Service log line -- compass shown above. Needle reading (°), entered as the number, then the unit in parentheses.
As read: 105 (°)
